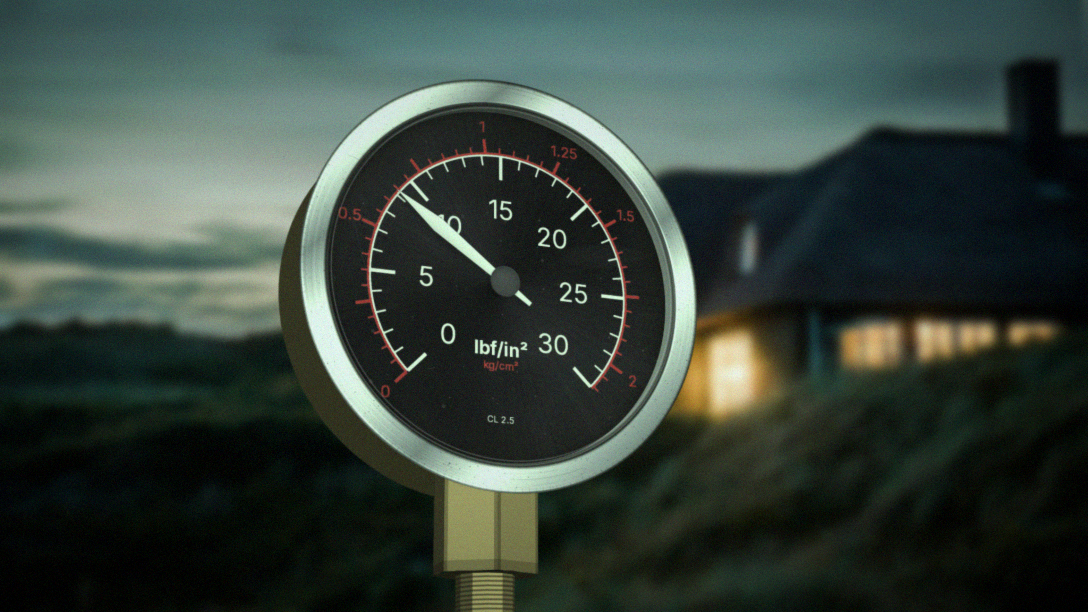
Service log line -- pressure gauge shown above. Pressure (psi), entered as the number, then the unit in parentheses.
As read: 9 (psi)
